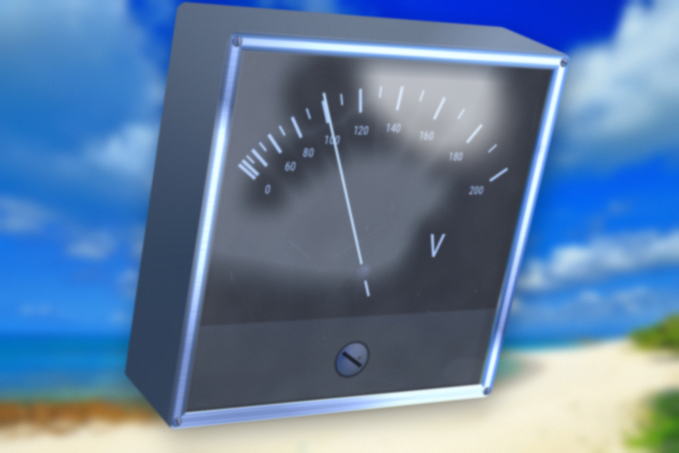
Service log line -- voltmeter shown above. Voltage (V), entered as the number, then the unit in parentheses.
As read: 100 (V)
